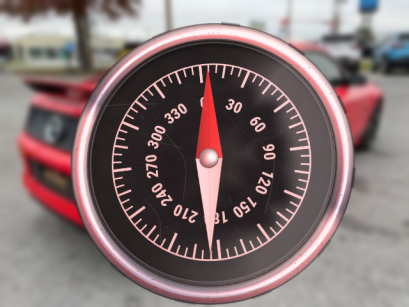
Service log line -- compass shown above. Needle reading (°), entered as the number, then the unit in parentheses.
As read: 5 (°)
